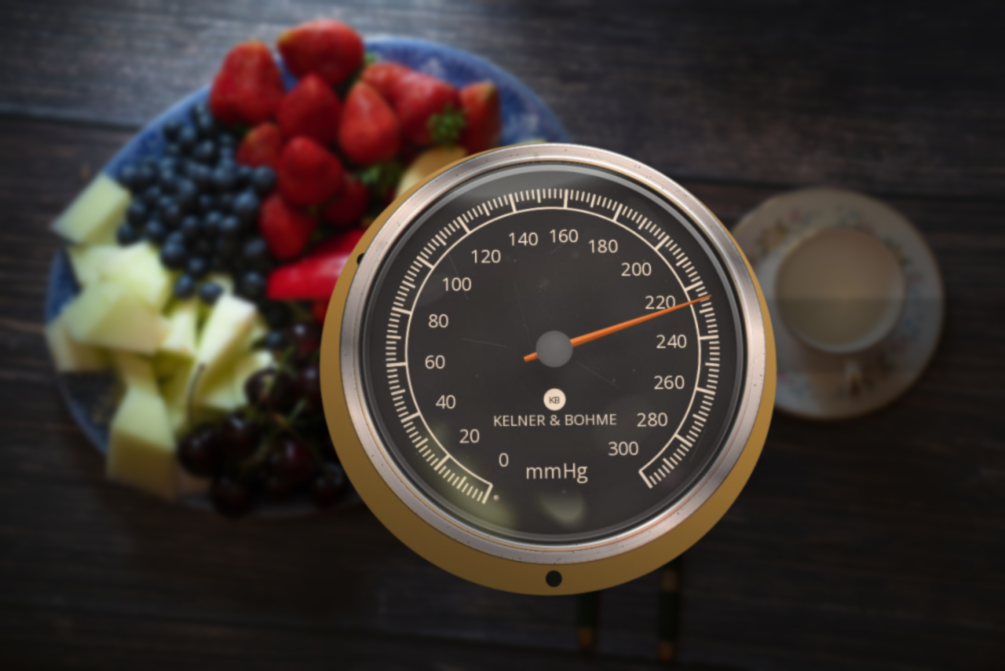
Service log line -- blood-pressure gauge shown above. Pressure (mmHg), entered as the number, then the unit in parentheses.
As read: 226 (mmHg)
